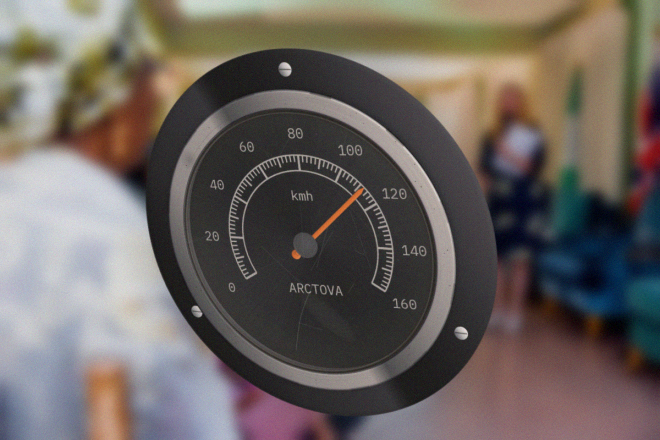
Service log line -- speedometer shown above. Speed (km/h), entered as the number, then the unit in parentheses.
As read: 112 (km/h)
